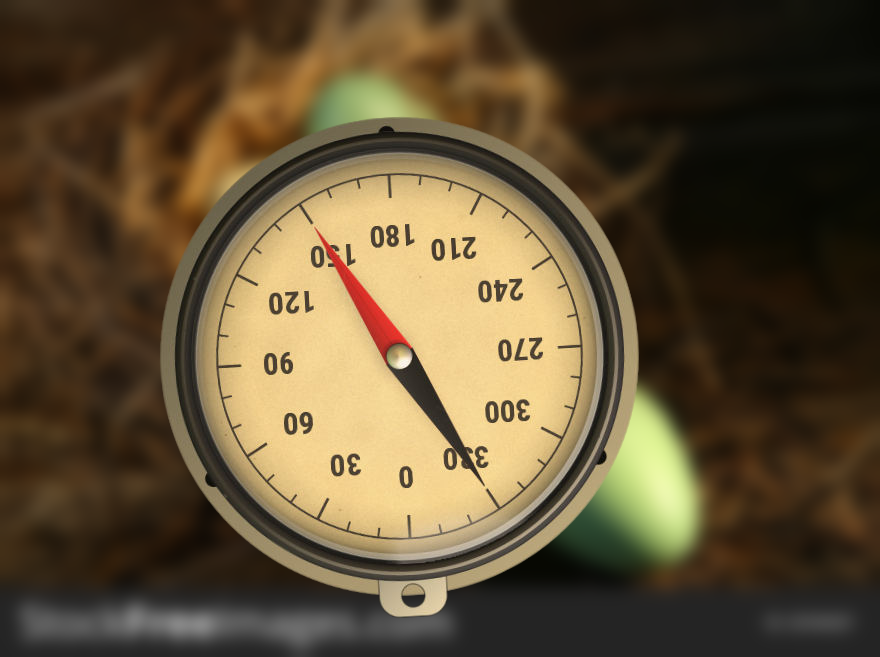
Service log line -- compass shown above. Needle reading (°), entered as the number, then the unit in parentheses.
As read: 150 (°)
